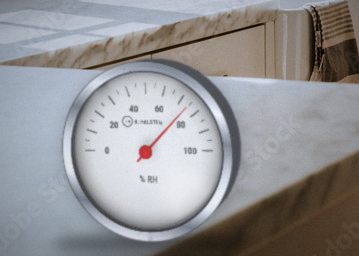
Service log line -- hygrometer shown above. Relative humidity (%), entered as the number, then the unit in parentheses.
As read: 75 (%)
